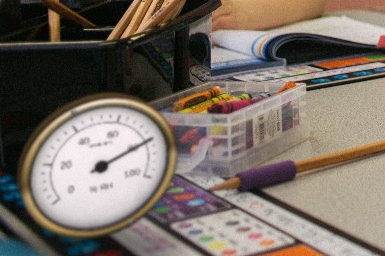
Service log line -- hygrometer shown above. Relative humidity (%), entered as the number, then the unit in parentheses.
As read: 80 (%)
